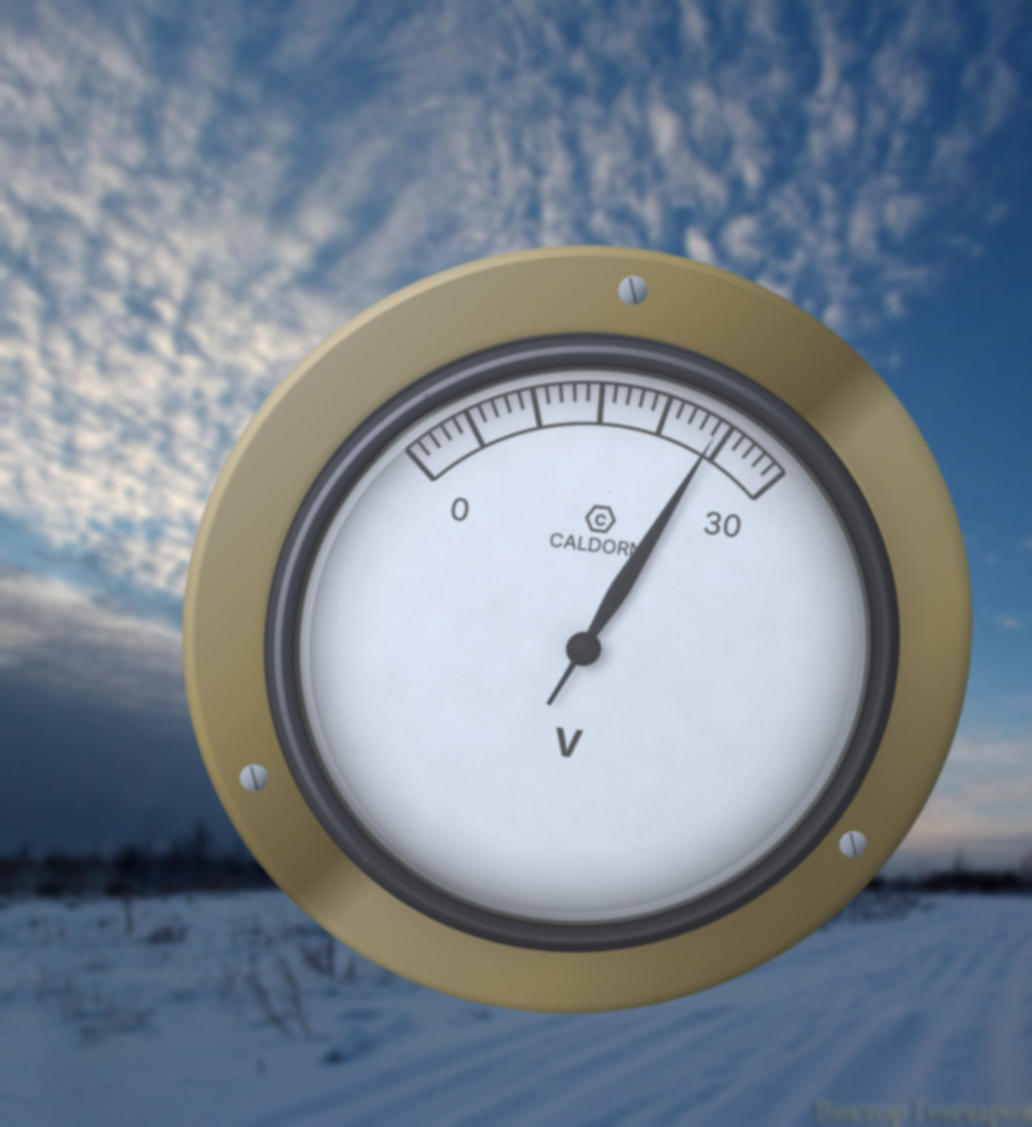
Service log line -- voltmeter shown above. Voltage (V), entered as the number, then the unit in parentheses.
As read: 24 (V)
